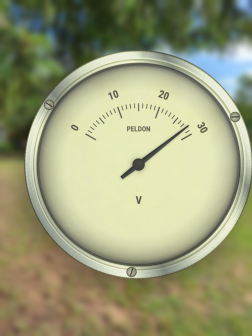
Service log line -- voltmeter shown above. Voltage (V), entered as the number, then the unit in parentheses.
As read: 28 (V)
